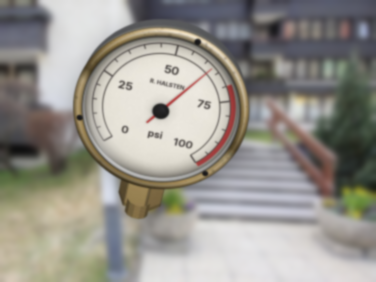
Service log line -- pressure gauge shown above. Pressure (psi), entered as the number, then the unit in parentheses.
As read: 62.5 (psi)
